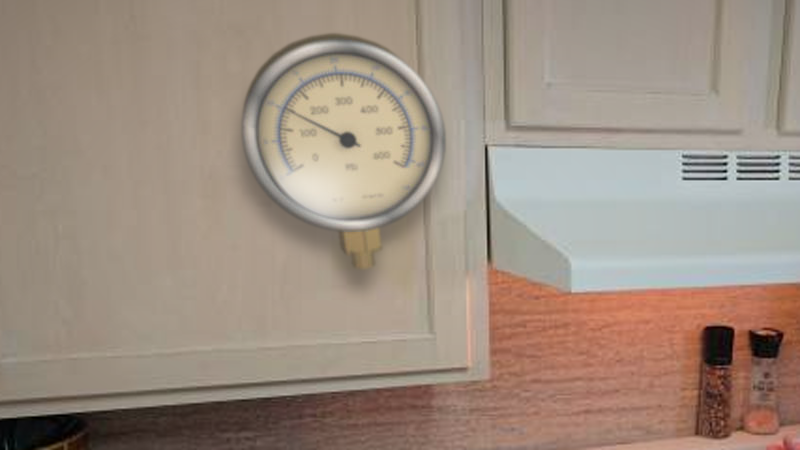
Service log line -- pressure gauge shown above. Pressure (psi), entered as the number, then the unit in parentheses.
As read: 150 (psi)
